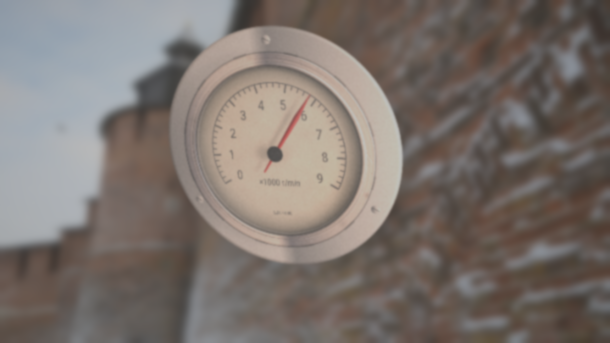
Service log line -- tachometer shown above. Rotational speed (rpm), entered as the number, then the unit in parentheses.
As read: 5800 (rpm)
